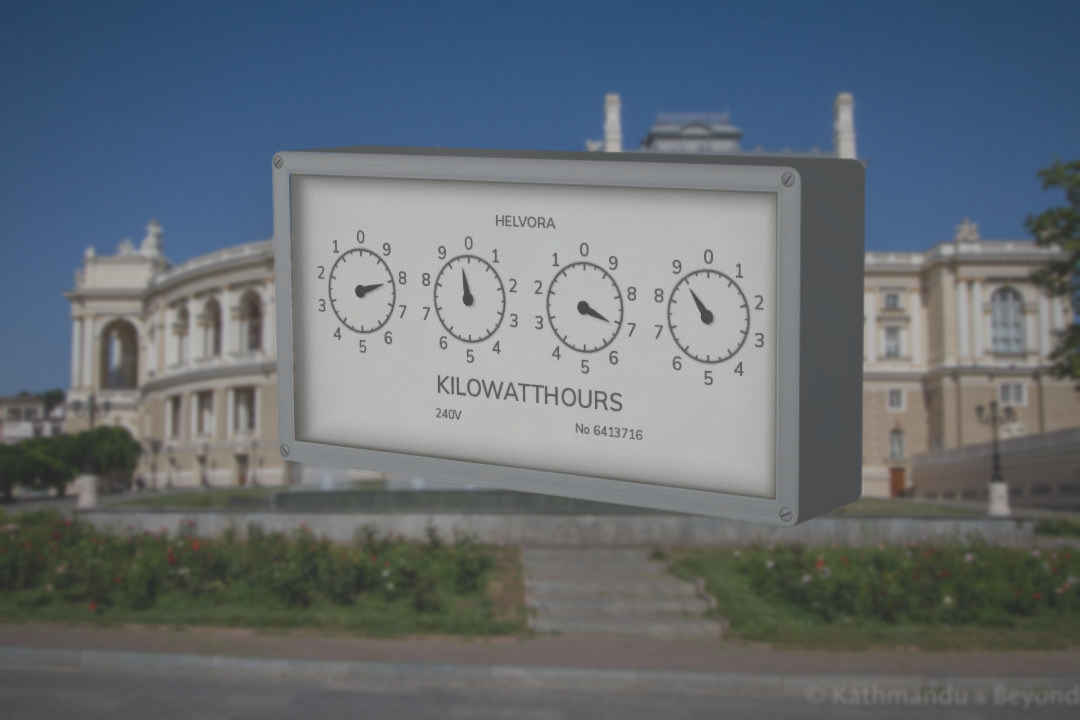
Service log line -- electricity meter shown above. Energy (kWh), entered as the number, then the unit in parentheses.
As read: 7969 (kWh)
